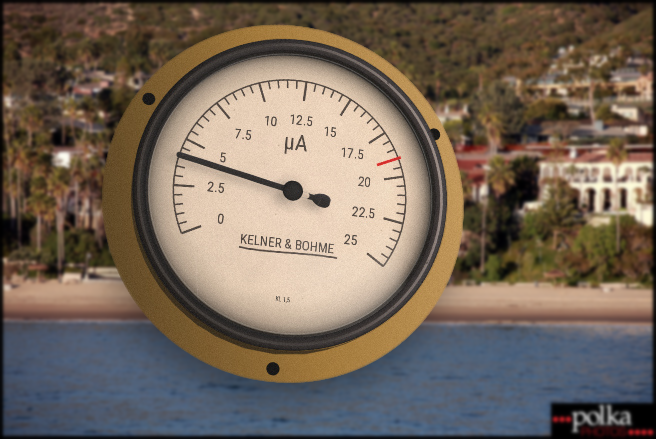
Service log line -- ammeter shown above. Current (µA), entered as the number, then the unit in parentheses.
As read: 4 (µA)
